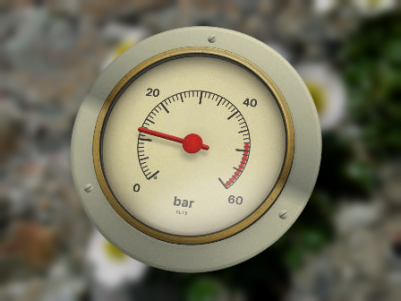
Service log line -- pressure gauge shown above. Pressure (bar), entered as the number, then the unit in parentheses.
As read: 12 (bar)
